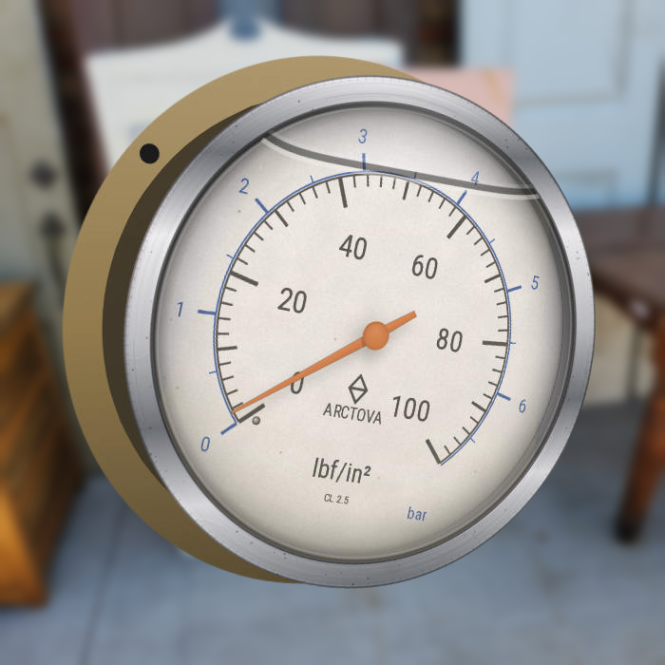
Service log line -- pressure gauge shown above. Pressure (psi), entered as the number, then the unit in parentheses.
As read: 2 (psi)
